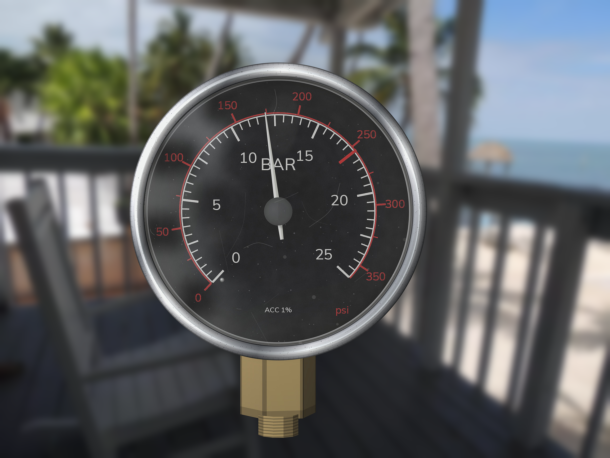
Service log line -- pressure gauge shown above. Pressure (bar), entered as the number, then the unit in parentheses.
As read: 12 (bar)
